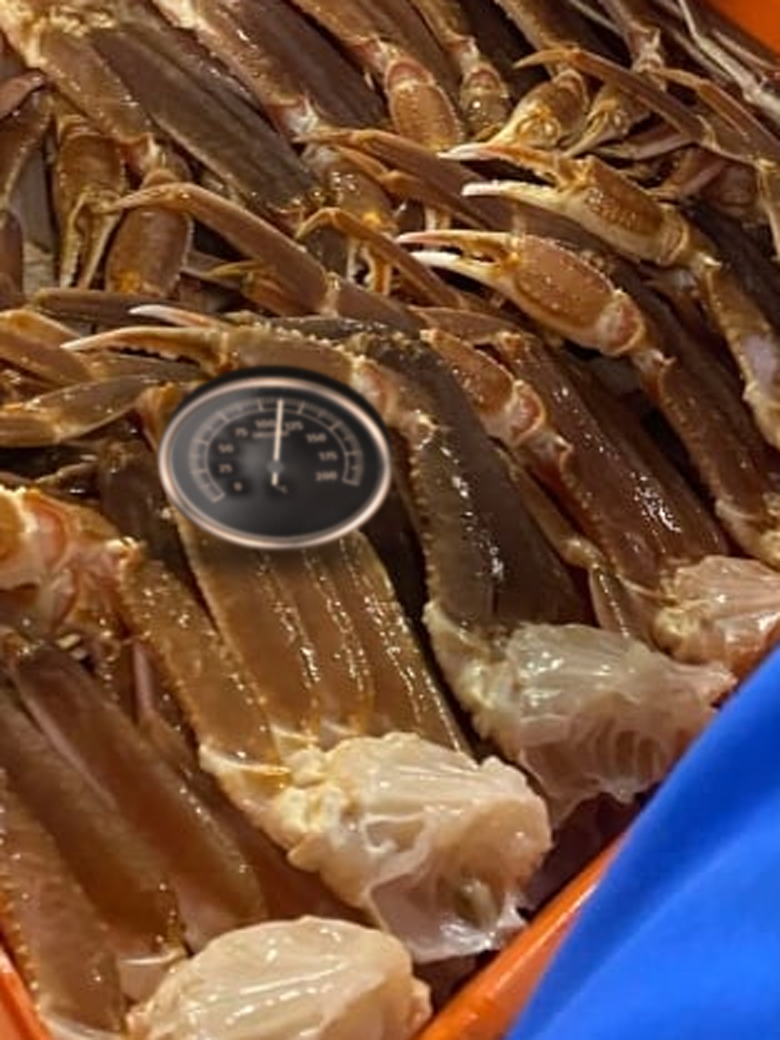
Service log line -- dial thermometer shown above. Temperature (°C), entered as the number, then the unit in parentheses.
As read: 112.5 (°C)
